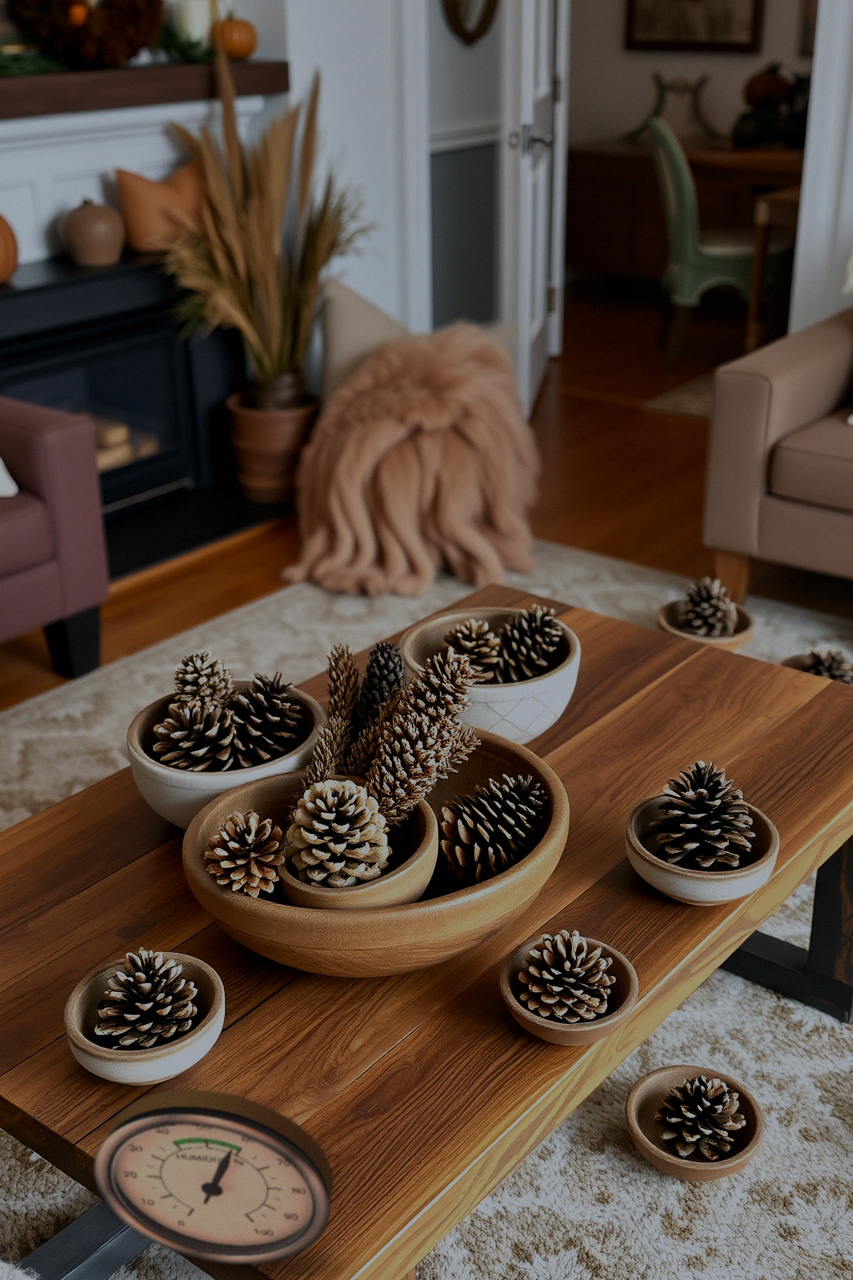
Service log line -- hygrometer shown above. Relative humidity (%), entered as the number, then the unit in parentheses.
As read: 57.5 (%)
